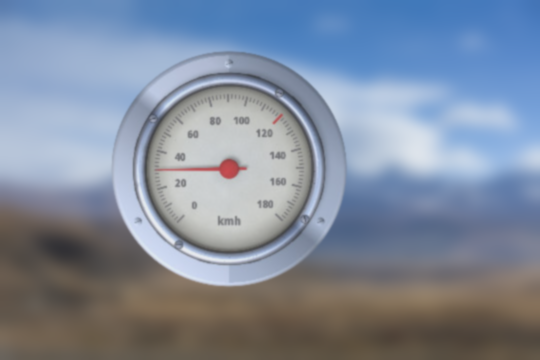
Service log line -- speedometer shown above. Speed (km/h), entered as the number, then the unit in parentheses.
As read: 30 (km/h)
